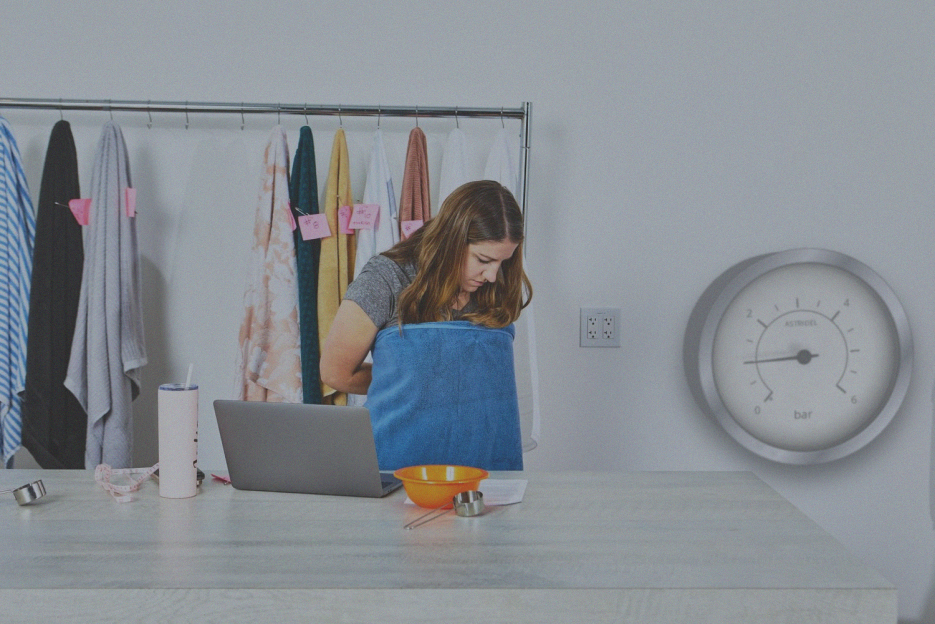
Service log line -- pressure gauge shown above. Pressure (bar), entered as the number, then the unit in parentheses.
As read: 1 (bar)
